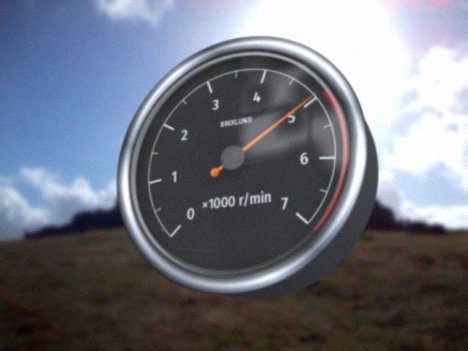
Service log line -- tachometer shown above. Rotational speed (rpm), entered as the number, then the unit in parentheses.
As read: 5000 (rpm)
